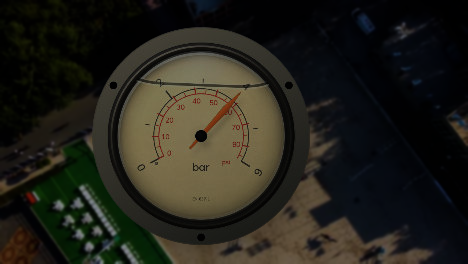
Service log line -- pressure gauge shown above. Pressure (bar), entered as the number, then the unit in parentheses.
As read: 4 (bar)
